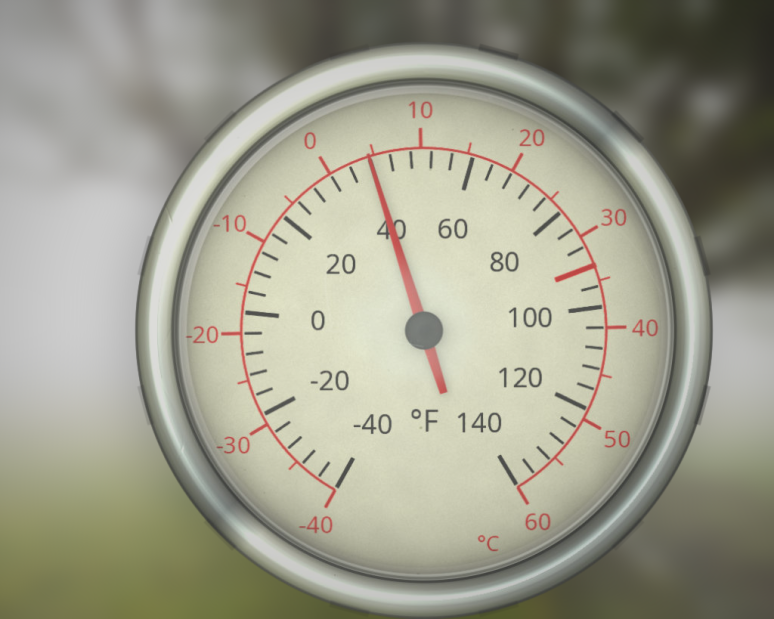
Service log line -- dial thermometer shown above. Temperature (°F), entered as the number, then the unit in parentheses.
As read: 40 (°F)
